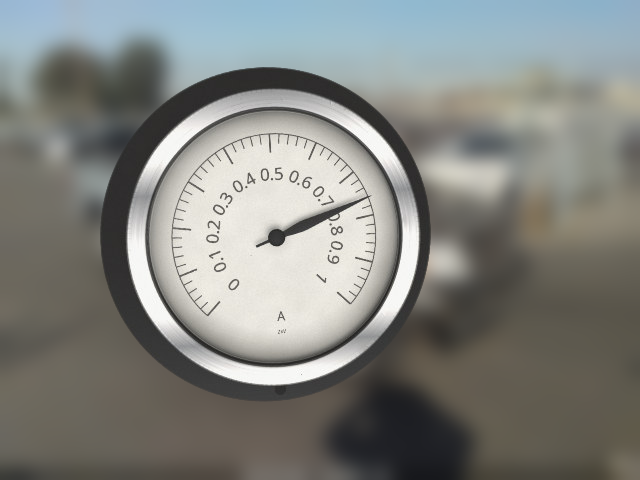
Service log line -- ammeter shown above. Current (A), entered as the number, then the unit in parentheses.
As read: 0.76 (A)
